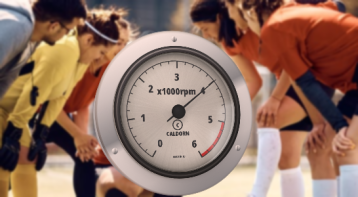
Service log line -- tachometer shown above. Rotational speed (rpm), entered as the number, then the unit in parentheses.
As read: 4000 (rpm)
